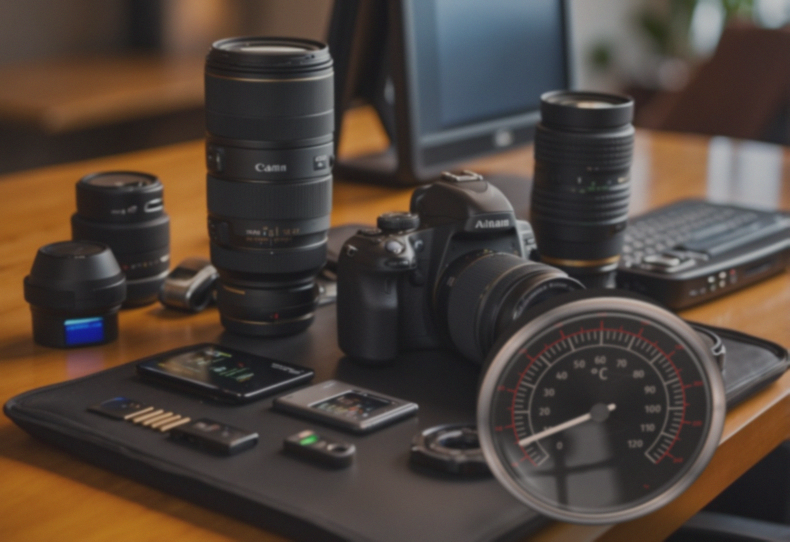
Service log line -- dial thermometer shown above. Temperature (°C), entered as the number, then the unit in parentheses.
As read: 10 (°C)
